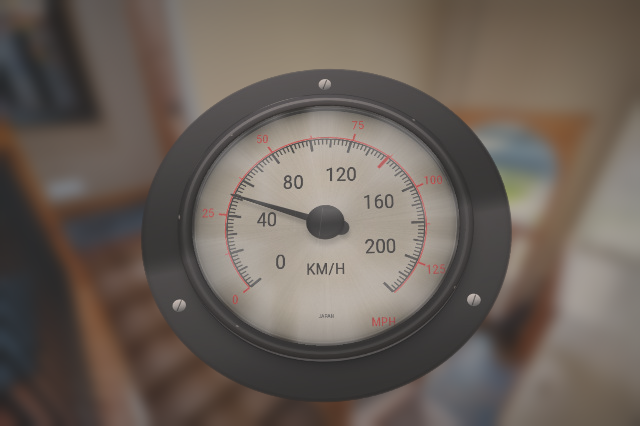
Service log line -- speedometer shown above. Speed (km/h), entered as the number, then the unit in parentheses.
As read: 50 (km/h)
